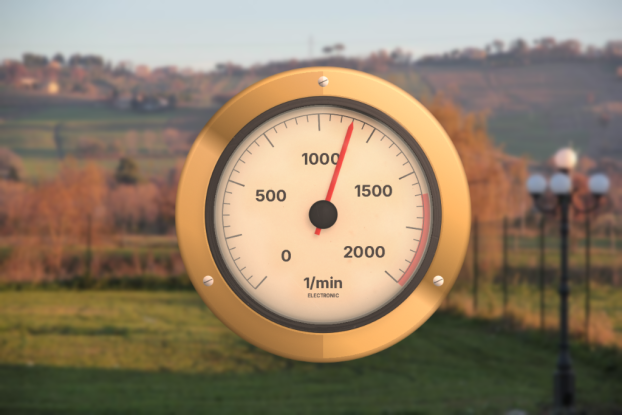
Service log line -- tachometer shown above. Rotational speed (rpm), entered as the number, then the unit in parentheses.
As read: 1150 (rpm)
